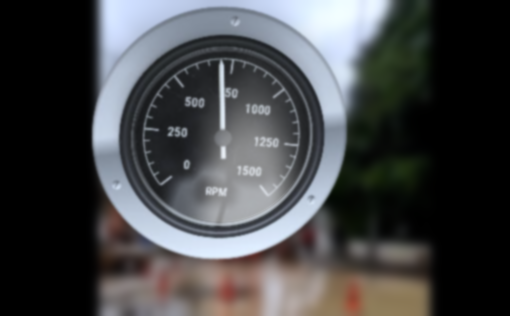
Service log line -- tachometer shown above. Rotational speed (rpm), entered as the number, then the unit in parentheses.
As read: 700 (rpm)
